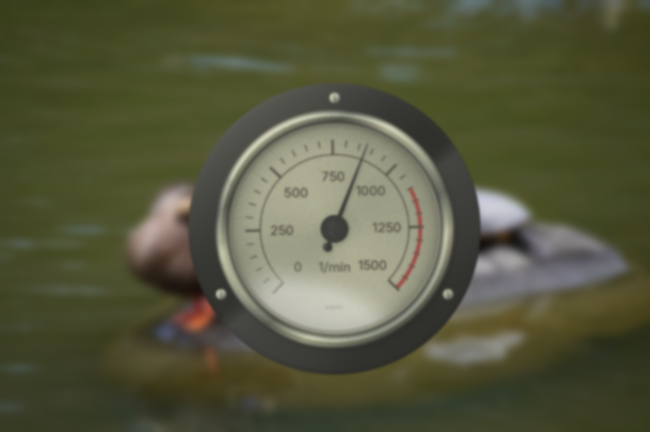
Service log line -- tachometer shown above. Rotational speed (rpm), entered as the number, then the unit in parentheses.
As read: 875 (rpm)
